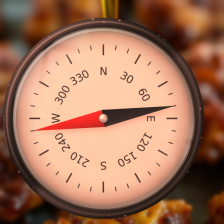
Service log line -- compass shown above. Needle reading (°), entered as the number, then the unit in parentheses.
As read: 260 (°)
